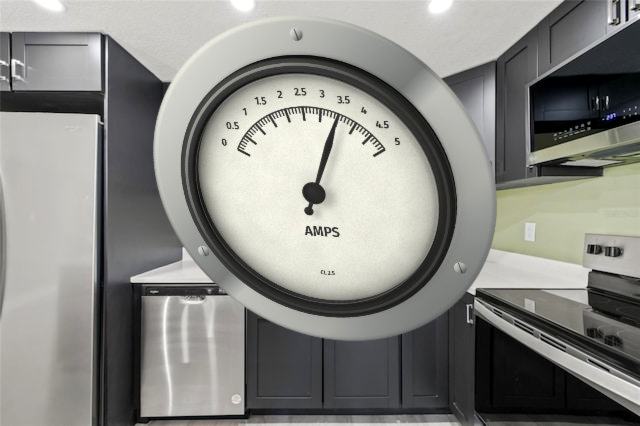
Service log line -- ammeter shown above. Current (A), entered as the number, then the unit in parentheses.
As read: 3.5 (A)
